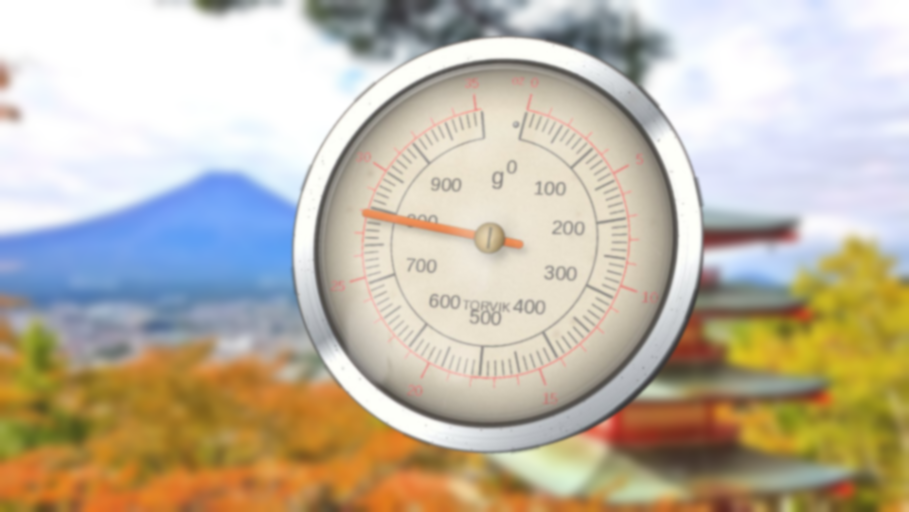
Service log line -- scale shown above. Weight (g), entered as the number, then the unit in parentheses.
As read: 790 (g)
